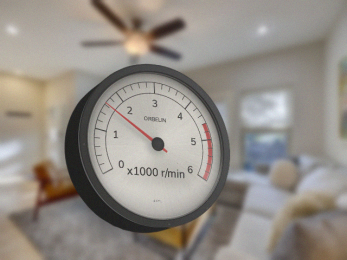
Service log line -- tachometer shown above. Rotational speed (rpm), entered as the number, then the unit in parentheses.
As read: 1600 (rpm)
